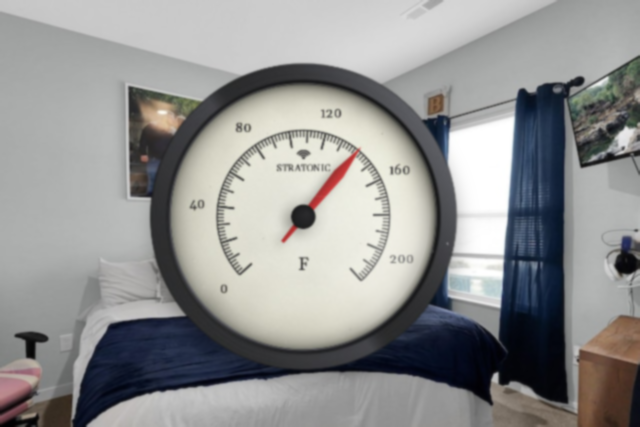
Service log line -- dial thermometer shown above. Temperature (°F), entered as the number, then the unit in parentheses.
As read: 140 (°F)
